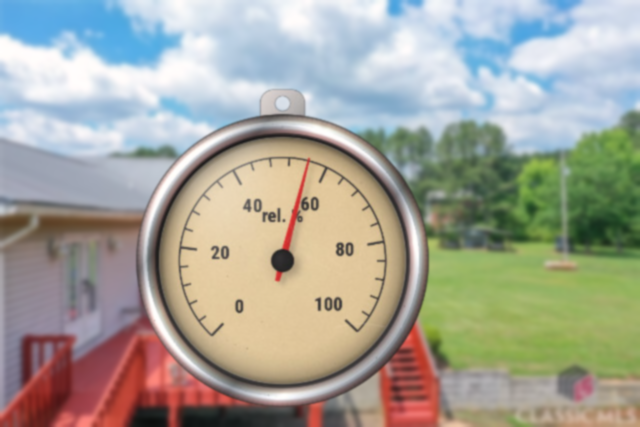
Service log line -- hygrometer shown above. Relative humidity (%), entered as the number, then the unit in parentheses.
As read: 56 (%)
